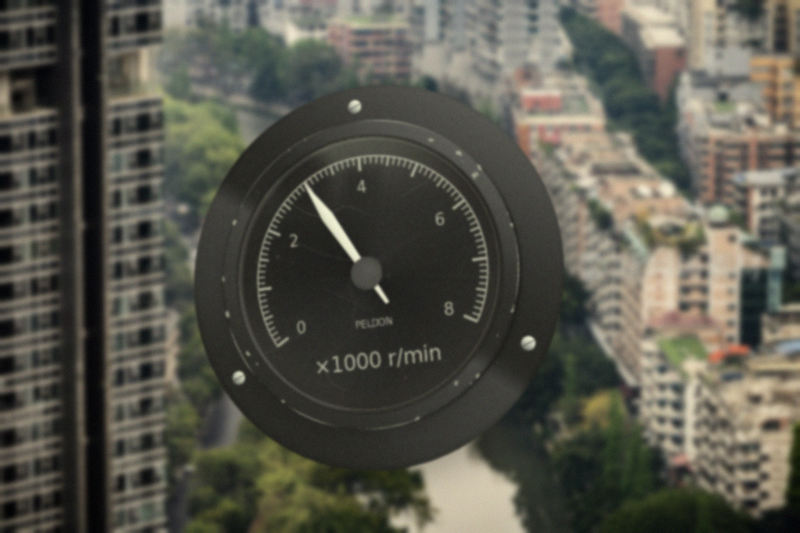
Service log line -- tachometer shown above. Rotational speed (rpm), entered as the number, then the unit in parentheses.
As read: 3000 (rpm)
